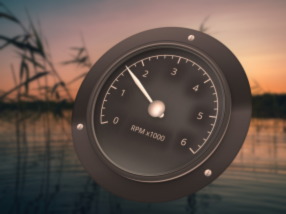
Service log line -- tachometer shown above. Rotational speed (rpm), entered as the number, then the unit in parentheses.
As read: 1600 (rpm)
